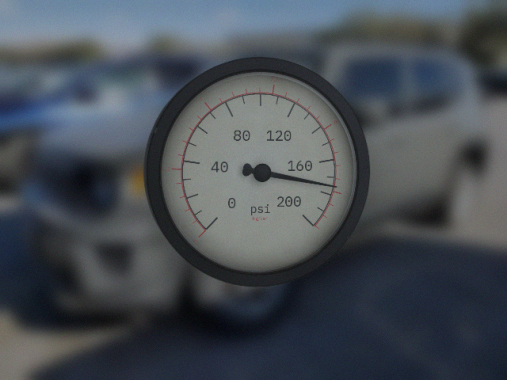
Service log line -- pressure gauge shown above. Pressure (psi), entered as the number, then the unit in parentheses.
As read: 175 (psi)
